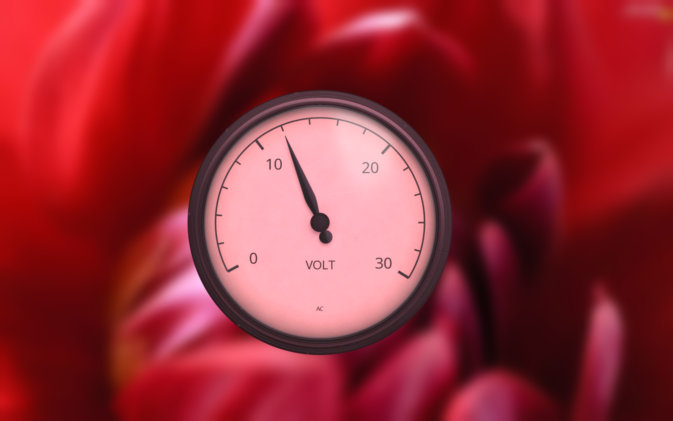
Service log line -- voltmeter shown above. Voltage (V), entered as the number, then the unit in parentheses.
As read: 12 (V)
